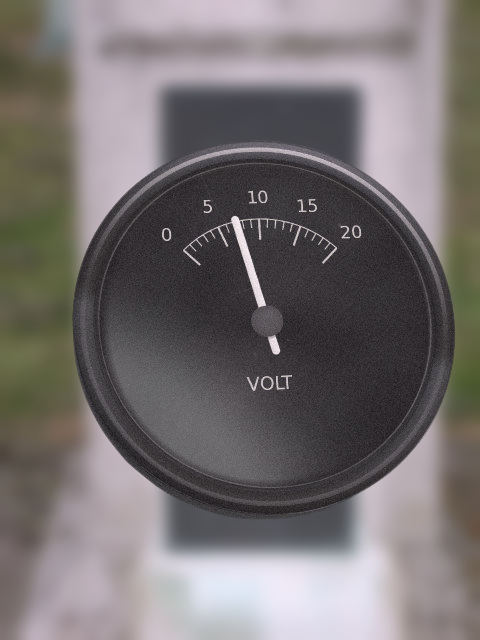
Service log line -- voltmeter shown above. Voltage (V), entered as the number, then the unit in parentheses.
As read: 7 (V)
